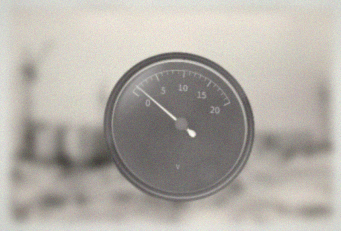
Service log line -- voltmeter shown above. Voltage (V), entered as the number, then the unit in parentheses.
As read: 1 (V)
